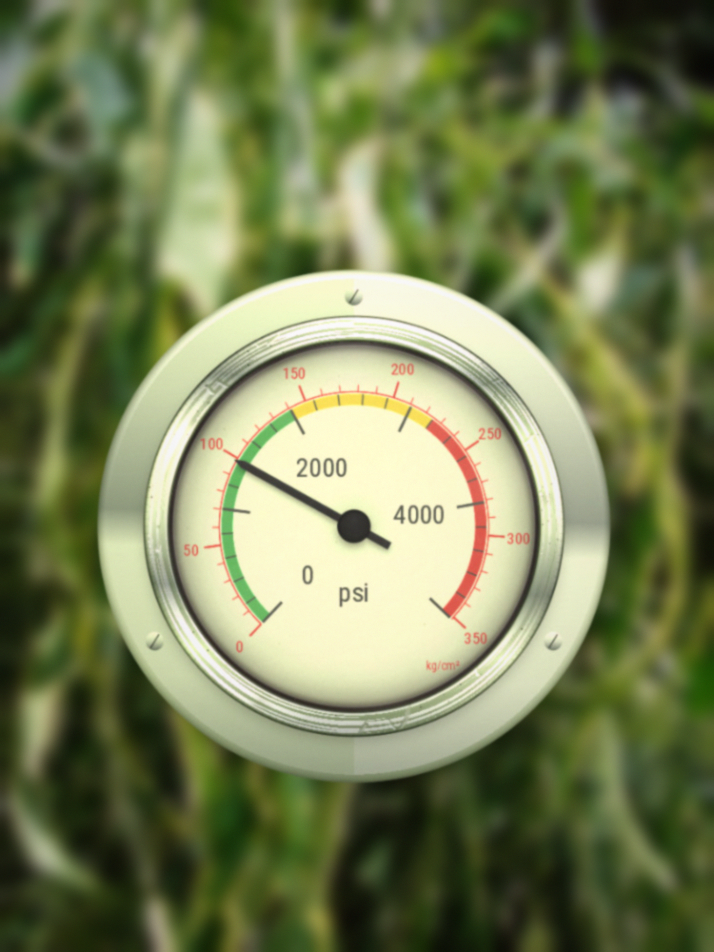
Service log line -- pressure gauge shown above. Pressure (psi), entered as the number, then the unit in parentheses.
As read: 1400 (psi)
